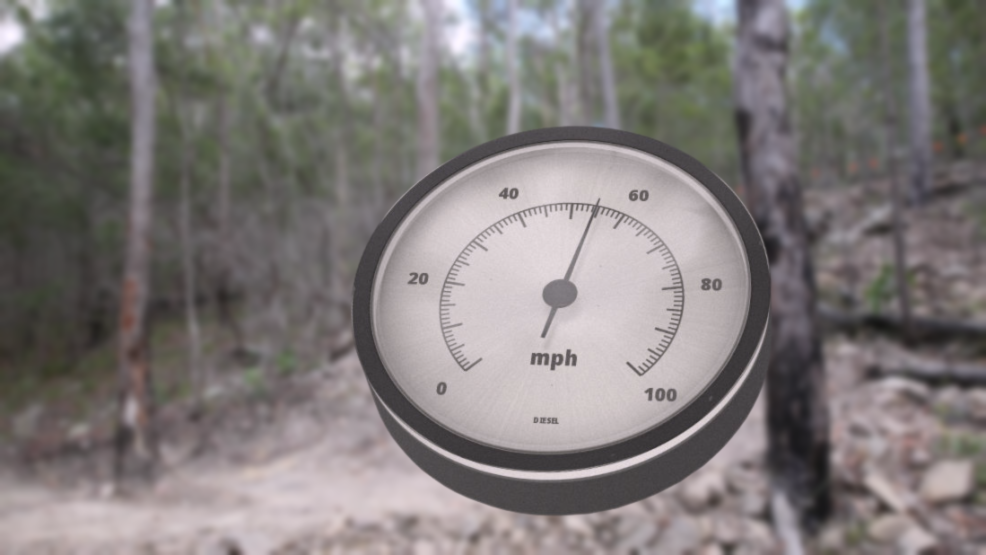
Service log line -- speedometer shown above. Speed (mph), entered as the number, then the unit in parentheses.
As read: 55 (mph)
